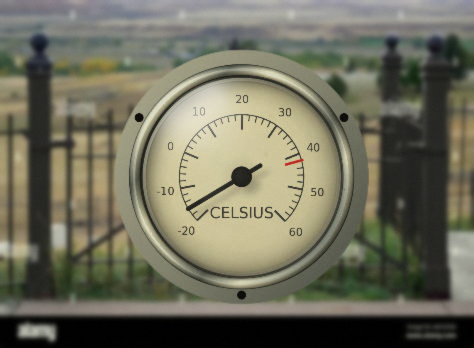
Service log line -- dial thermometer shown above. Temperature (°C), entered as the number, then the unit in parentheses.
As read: -16 (°C)
